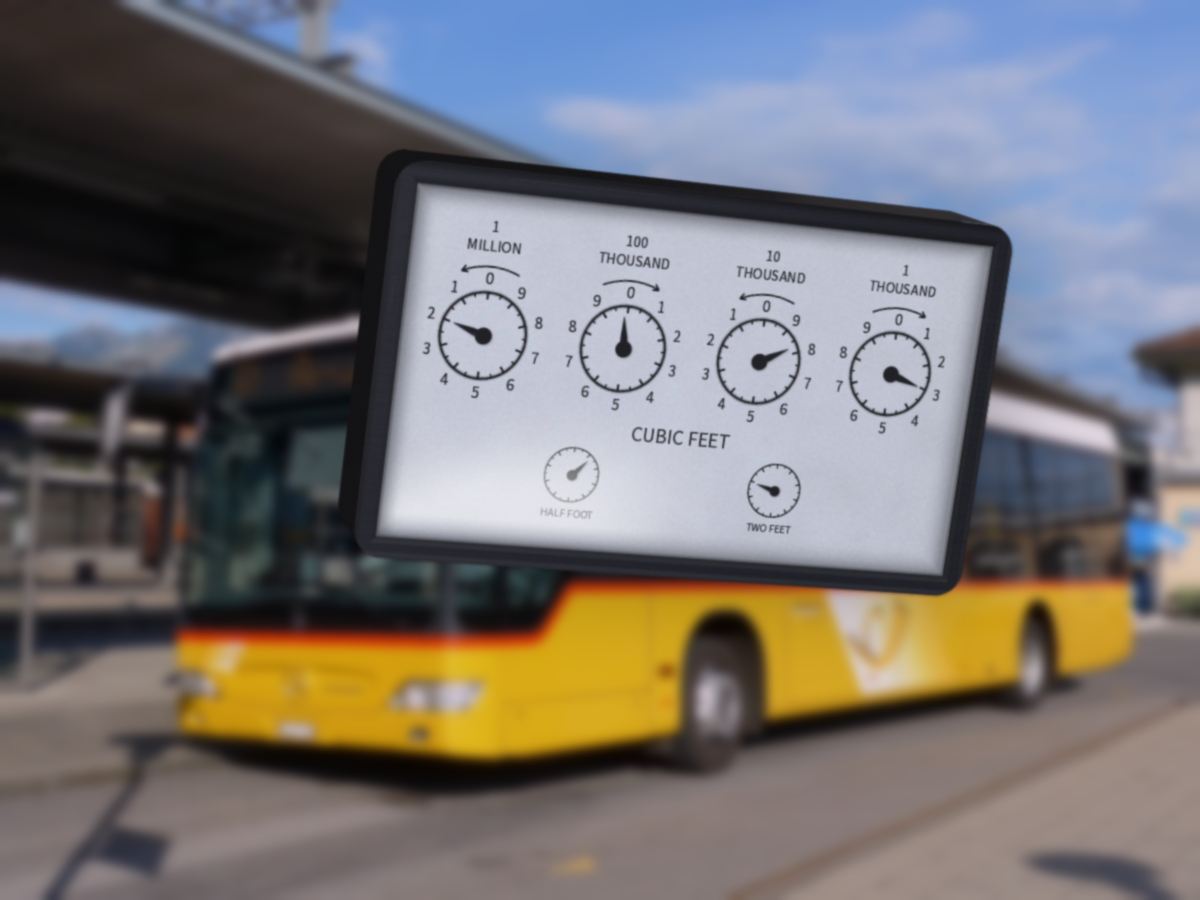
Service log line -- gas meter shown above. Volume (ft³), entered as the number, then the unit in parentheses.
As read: 198300 (ft³)
